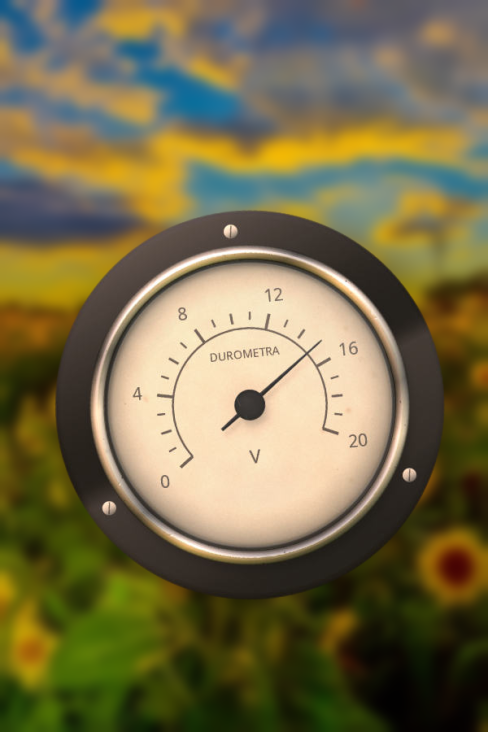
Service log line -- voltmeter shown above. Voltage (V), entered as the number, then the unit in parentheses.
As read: 15 (V)
